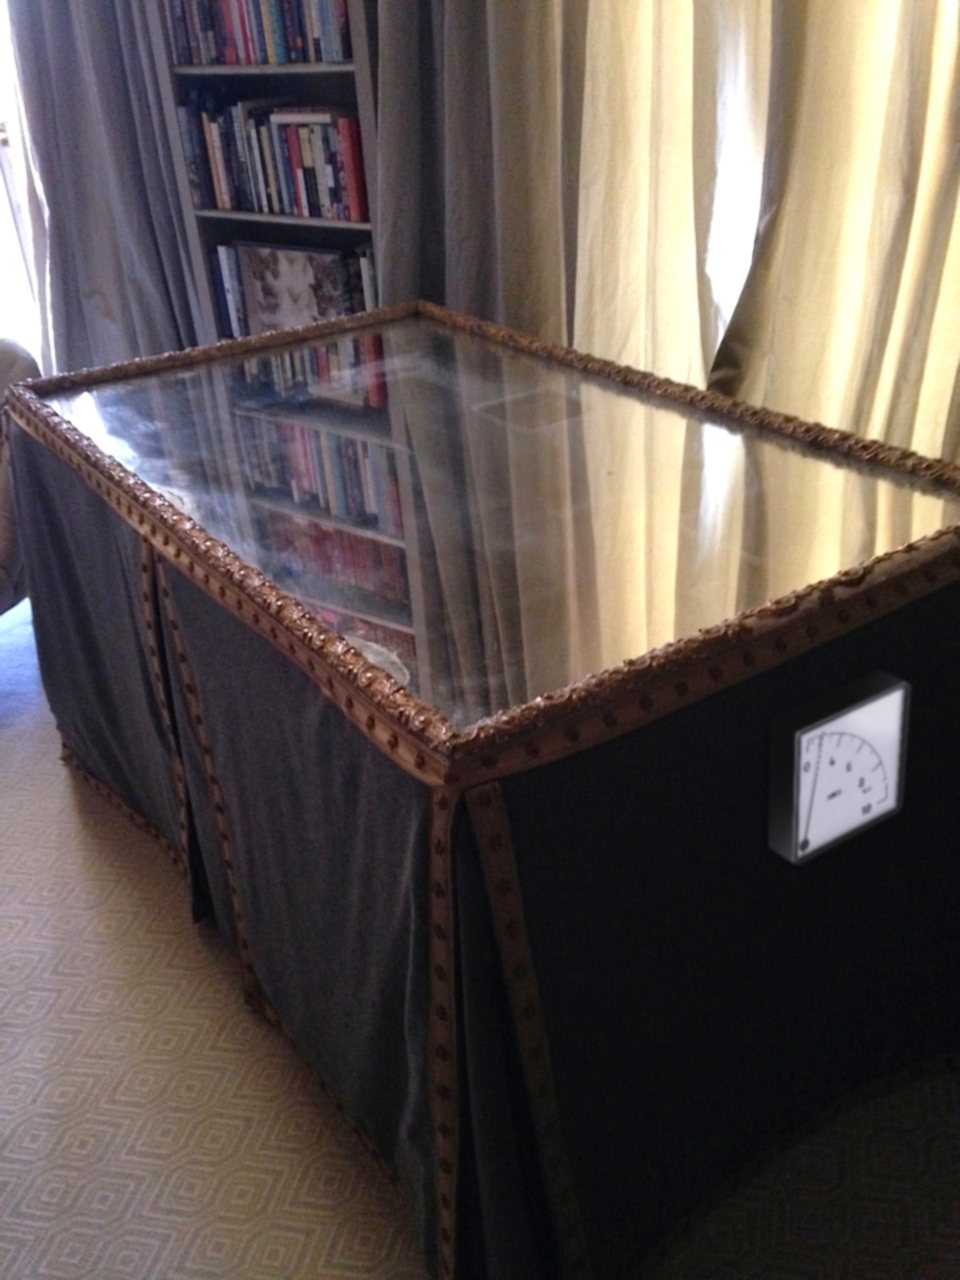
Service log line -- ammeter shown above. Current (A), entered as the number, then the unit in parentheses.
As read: 2 (A)
